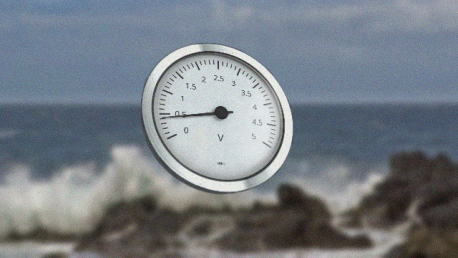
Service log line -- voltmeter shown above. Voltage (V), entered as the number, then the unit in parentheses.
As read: 0.4 (V)
